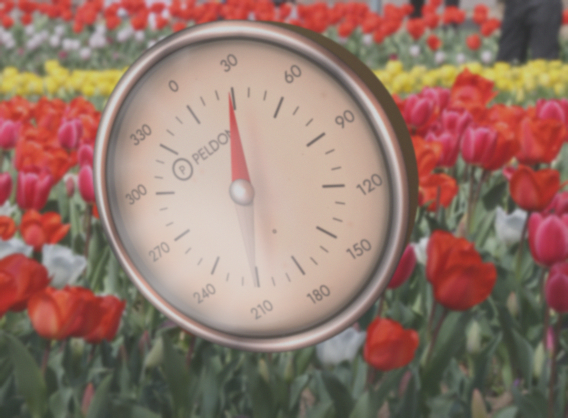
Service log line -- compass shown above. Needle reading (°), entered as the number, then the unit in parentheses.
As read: 30 (°)
